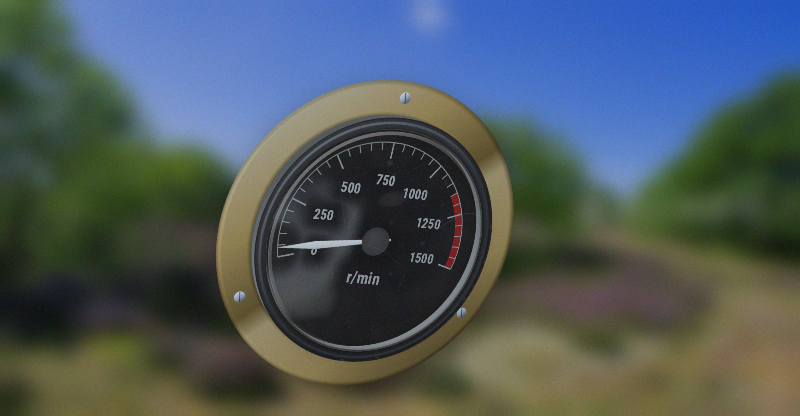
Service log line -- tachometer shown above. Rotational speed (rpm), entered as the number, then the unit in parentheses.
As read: 50 (rpm)
